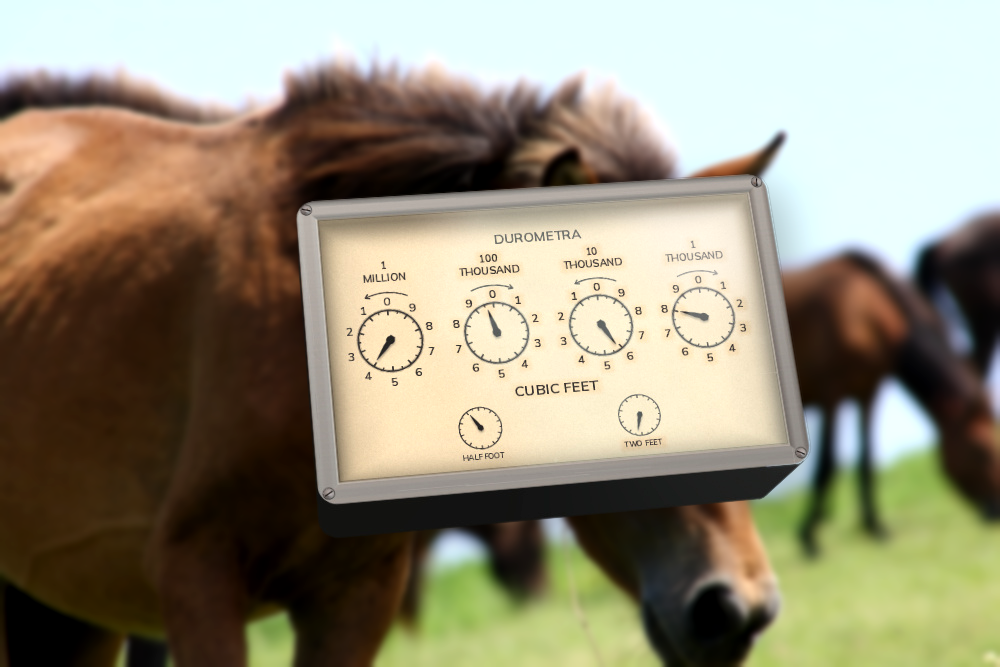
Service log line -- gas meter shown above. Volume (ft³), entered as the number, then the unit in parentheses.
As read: 395800 (ft³)
